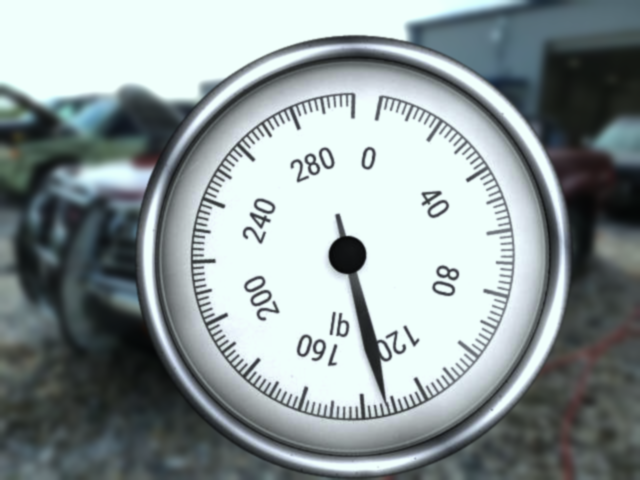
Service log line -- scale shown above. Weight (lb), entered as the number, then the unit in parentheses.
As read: 132 (lb)
